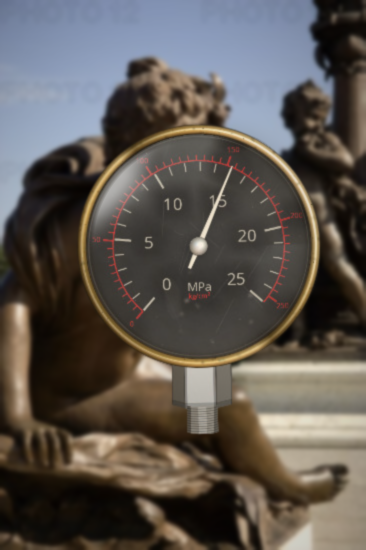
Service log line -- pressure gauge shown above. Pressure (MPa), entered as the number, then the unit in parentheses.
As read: 15 (MPa)
